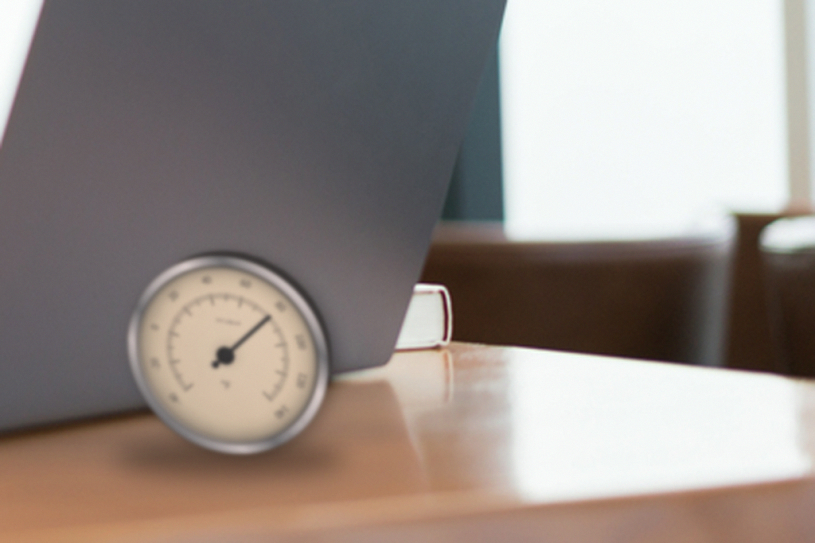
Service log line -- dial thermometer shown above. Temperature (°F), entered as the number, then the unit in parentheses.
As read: 80 (°F)
